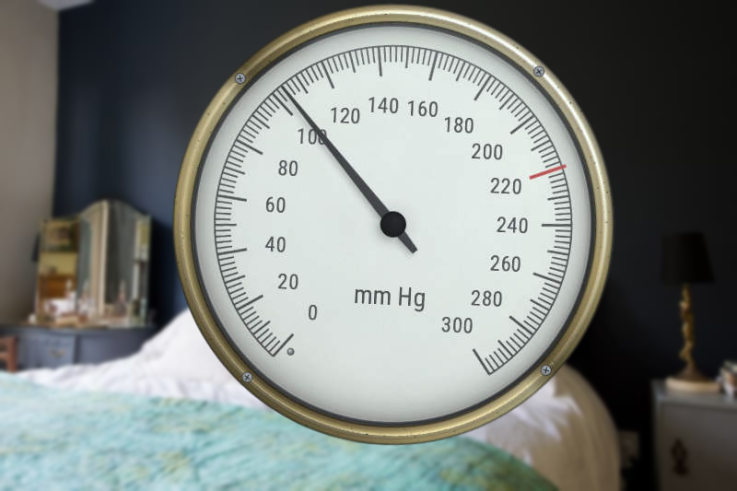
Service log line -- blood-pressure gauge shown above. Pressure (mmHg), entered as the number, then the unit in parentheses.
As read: 104 (mmHg)
